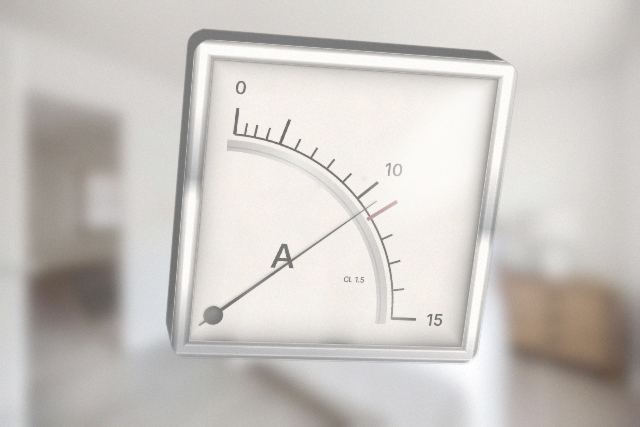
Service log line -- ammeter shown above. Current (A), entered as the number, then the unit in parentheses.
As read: 10.5 (A)
